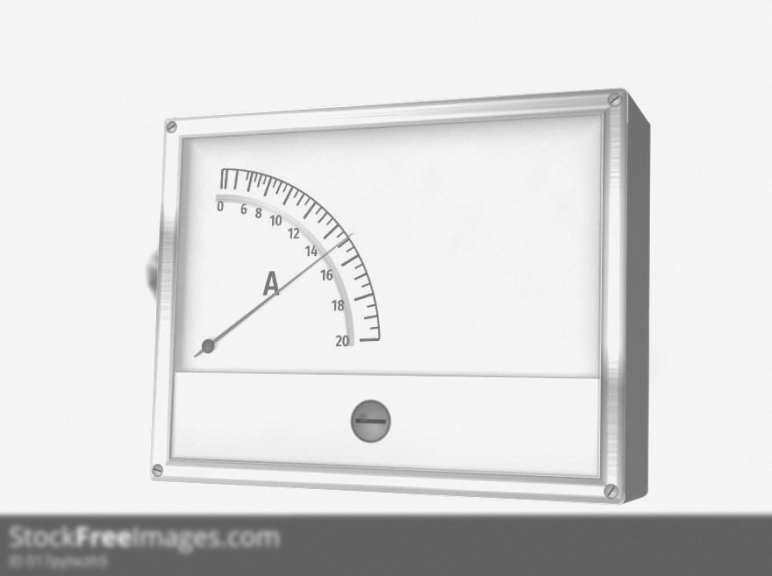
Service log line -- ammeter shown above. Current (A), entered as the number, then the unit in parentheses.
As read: 15 (A)
